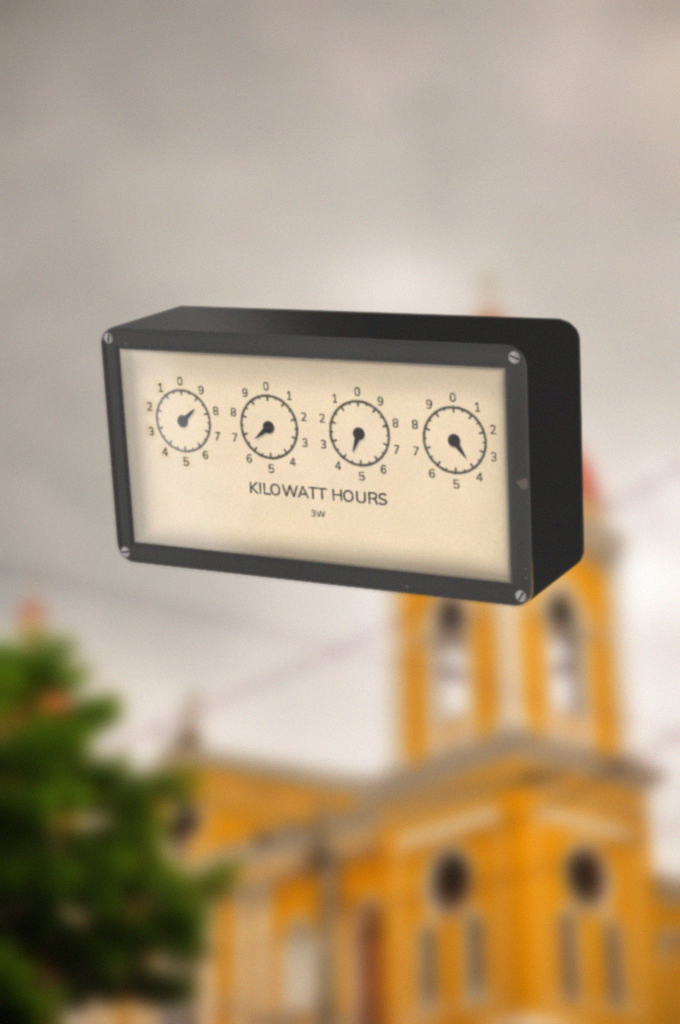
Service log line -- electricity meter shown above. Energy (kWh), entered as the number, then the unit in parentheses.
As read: 8644 (kWh)
